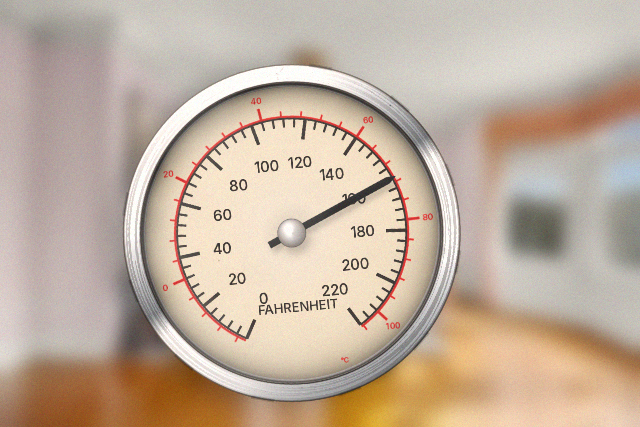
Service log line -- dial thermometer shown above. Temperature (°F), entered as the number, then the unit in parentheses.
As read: 160 (°F)
